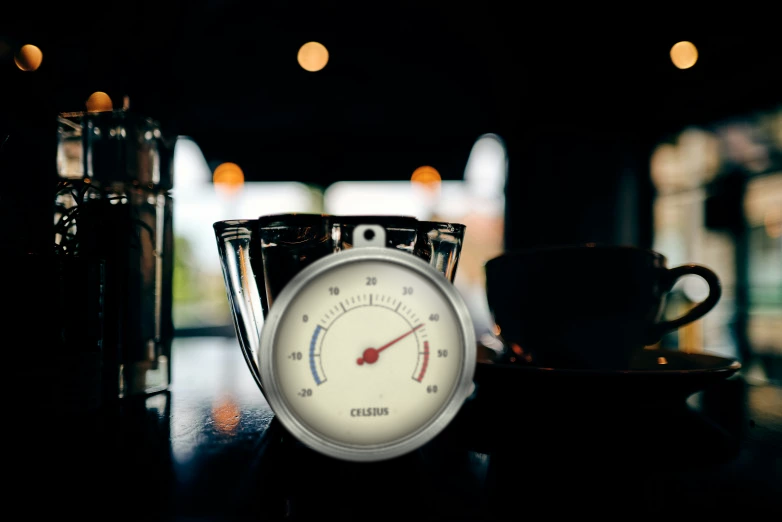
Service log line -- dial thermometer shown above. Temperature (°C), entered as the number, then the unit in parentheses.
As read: 40 (°C)
